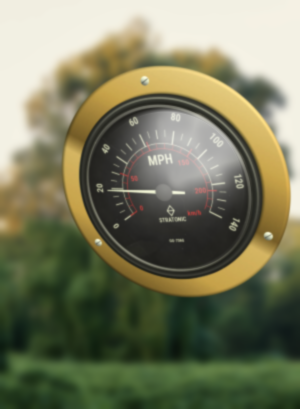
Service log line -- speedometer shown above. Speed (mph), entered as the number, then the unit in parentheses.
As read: 20 (mph)
